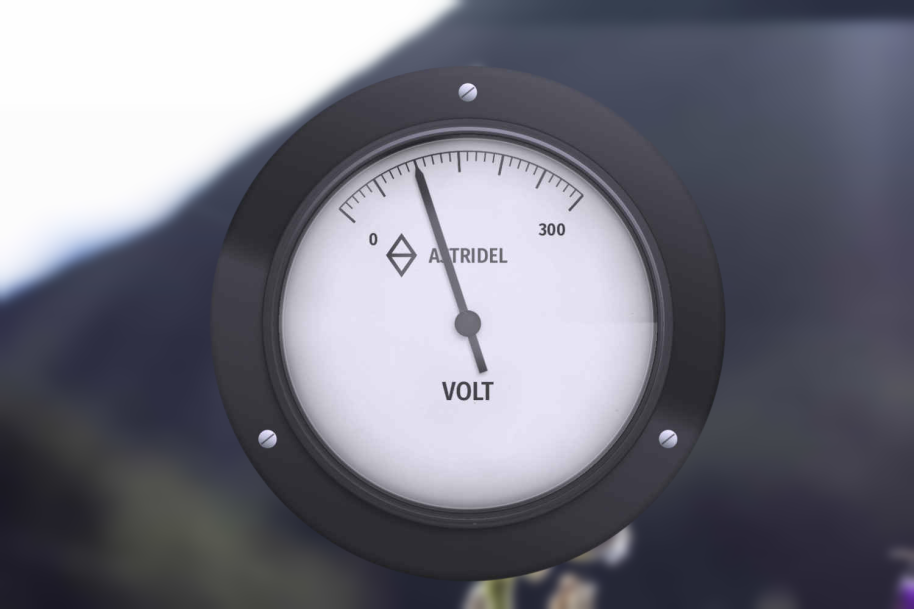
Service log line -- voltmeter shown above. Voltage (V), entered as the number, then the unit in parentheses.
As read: 100 (V)
